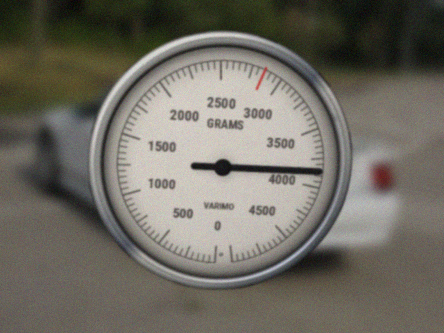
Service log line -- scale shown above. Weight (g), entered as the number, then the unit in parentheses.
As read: 3850 (g)
